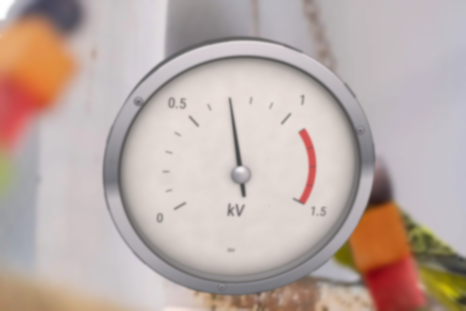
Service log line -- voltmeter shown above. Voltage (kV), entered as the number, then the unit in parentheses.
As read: 0.7 (kV)
